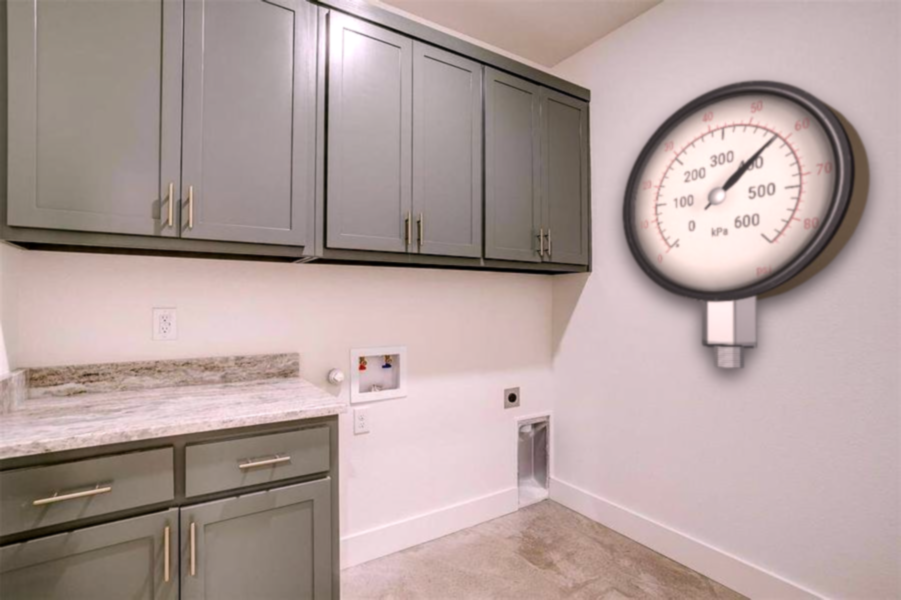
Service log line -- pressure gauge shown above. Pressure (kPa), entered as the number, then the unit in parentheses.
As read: 400 (kPa)
